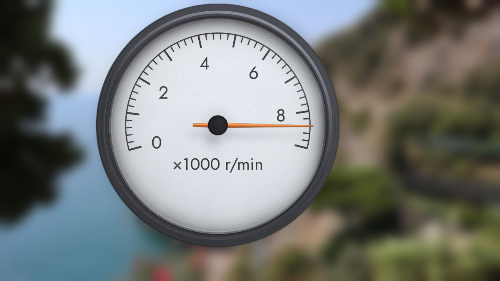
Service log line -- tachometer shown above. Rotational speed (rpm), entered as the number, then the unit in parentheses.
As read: 8400 (rpm)
